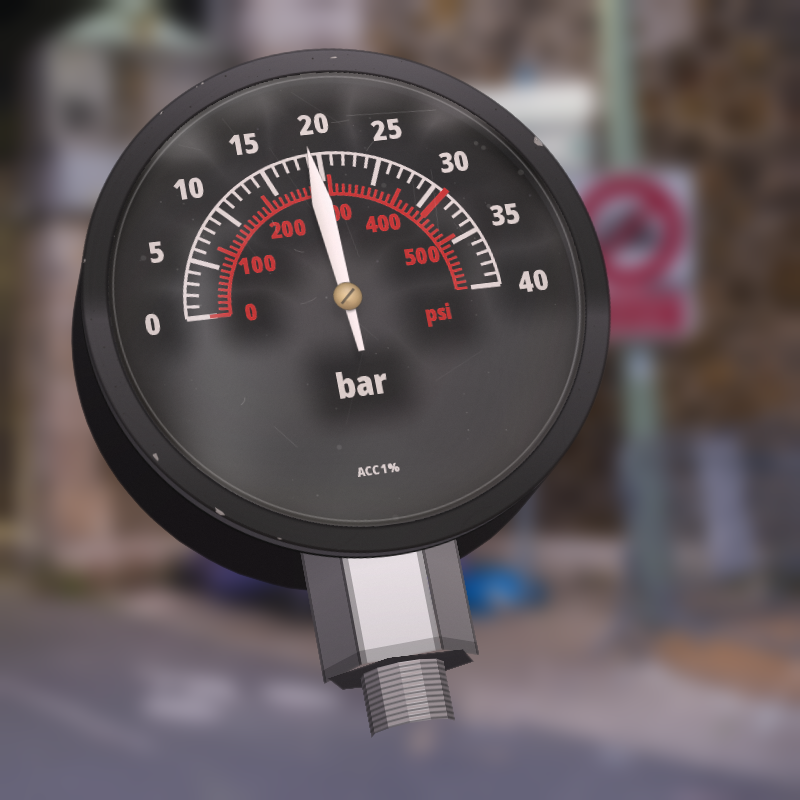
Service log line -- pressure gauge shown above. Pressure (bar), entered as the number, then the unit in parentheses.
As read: 19 (bar)
